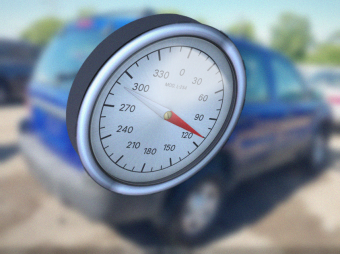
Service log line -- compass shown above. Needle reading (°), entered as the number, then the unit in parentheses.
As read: 110 (°)
